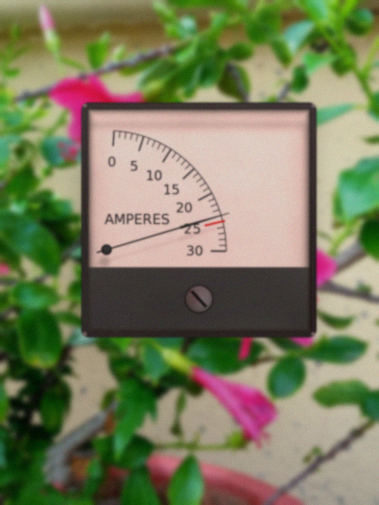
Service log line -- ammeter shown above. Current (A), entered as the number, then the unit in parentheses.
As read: 24 (A)
